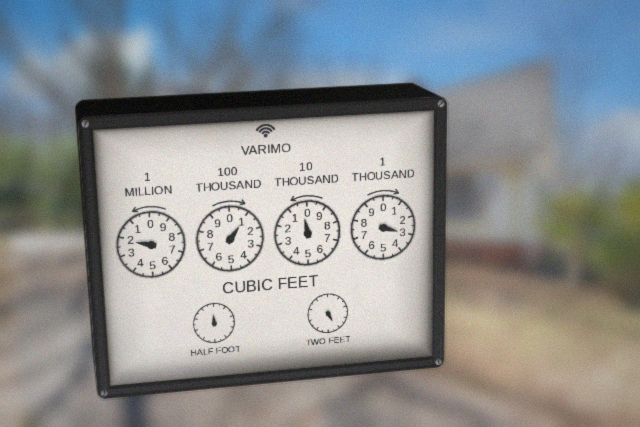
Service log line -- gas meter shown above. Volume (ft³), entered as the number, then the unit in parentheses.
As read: 210300 (ft³)
